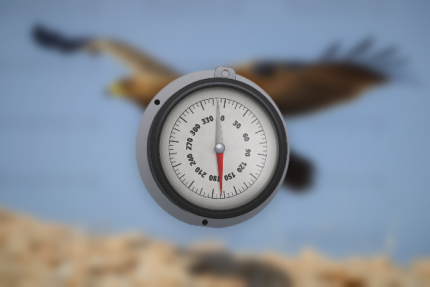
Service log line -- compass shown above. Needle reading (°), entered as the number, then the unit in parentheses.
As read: 170 (°)
